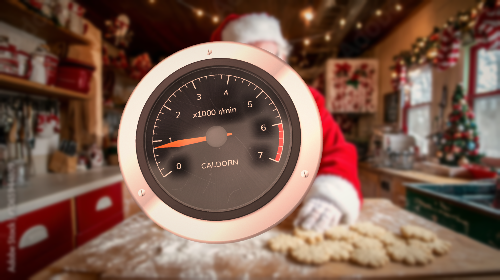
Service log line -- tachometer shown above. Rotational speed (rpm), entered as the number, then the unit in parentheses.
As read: 800 (rpm)
